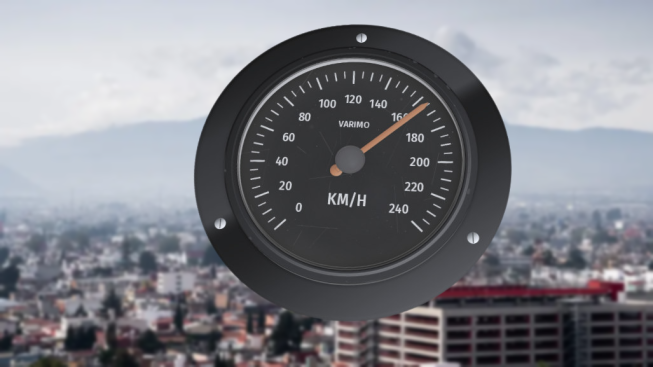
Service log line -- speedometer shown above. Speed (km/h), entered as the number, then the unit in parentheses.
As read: 165 (km/h)
